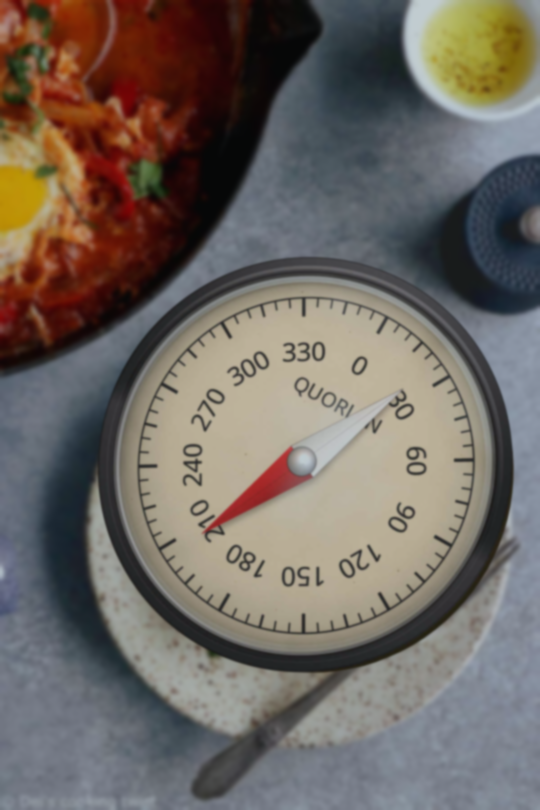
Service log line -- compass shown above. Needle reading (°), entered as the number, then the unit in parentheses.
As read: 205 (°)
